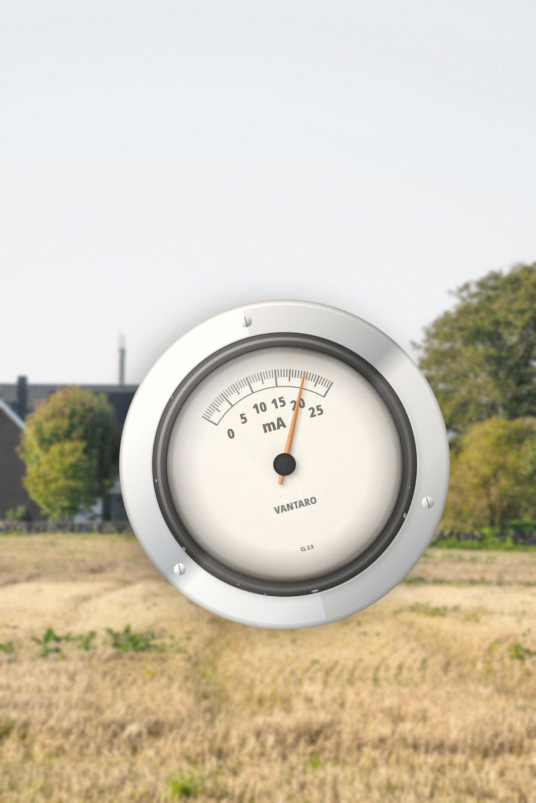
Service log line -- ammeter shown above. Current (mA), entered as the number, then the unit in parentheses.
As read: 20 (mA)
